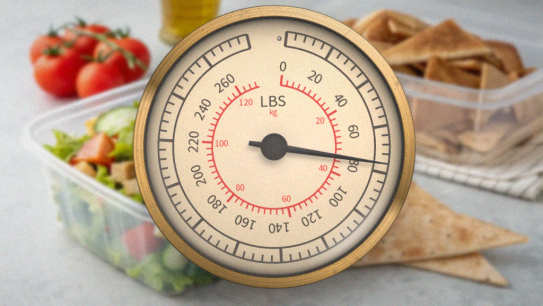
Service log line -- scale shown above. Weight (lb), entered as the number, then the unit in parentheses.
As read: 76 (lb)
